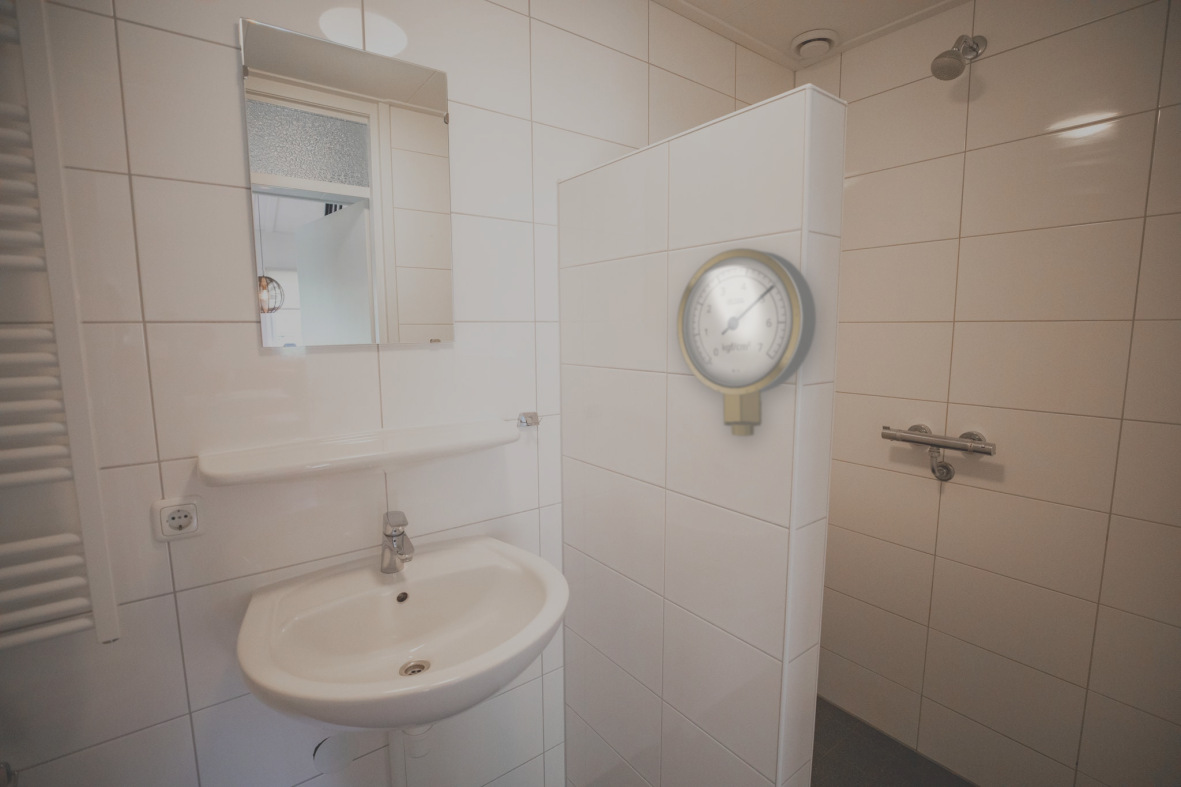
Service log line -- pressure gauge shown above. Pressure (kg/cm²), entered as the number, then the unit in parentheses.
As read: 5 (kg/cm²)
